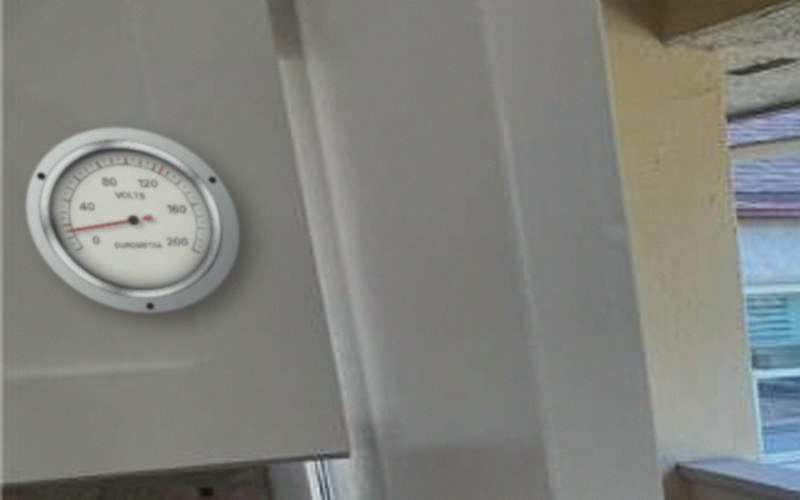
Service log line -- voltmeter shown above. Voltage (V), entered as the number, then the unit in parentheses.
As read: 15 (V)
